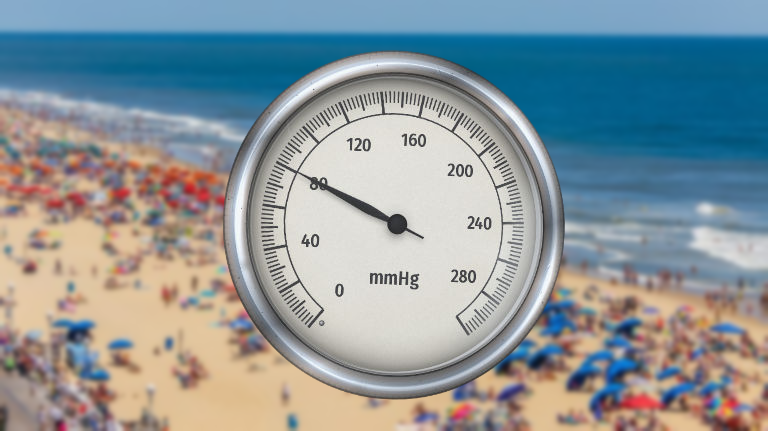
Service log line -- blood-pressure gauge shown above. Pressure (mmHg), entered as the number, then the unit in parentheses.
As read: 80 (mmHg)
